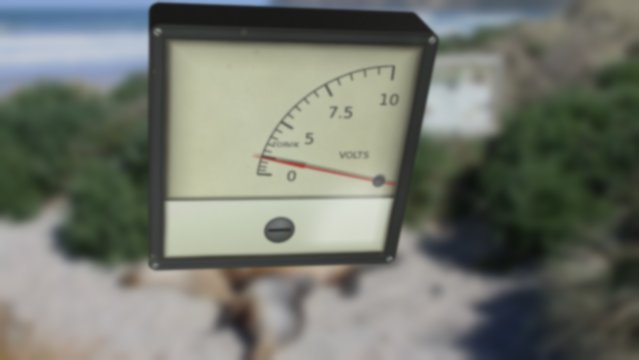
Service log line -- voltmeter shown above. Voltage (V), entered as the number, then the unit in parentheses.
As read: 2.5 (V)
